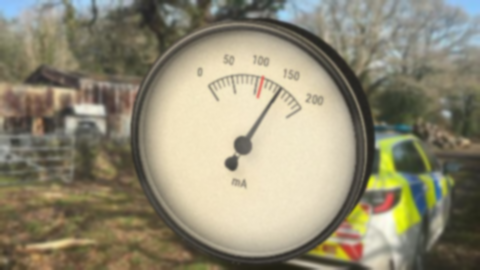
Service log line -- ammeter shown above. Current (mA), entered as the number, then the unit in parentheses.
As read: 150 (mA)
